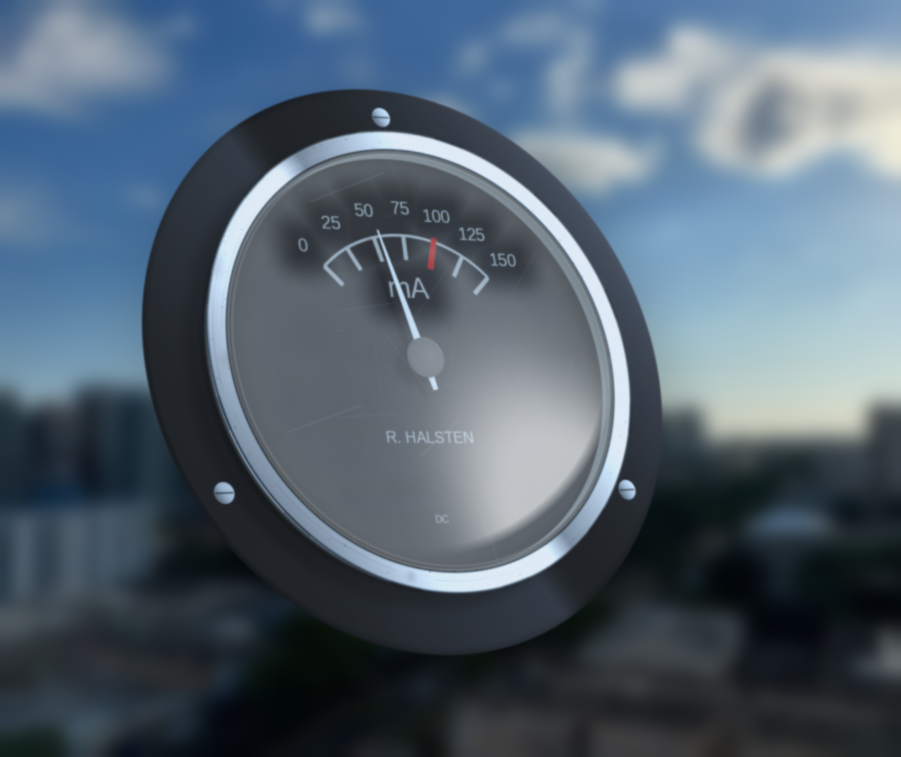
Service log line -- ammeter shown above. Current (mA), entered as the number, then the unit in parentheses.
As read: 50 (mA)
